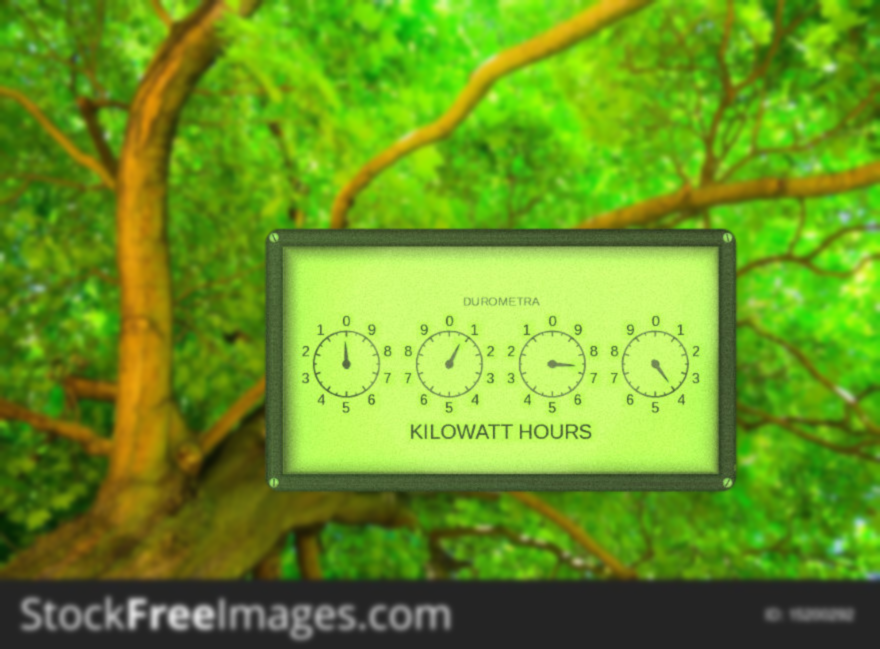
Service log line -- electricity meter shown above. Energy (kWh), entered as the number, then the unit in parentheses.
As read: 74 (kWh)
